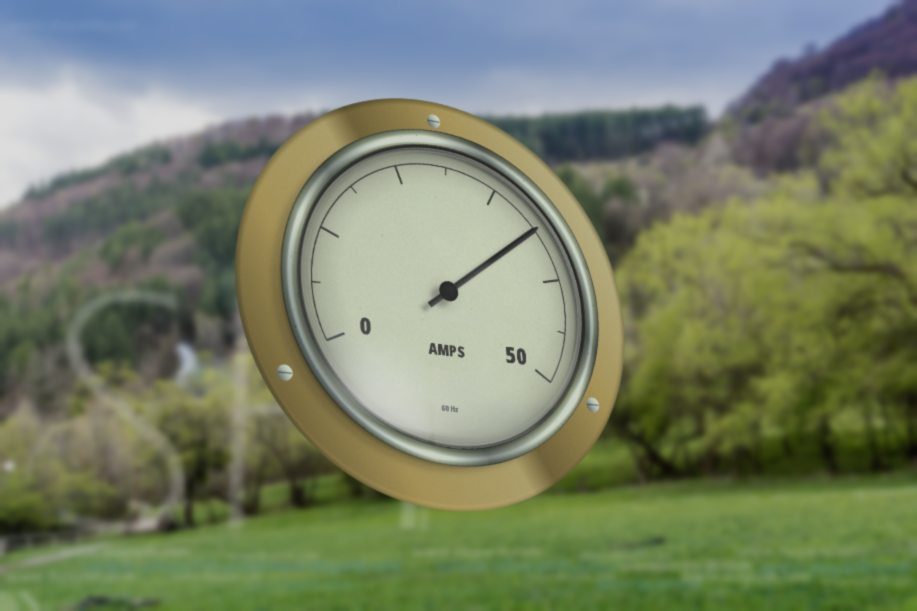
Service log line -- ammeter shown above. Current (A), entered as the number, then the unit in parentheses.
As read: 35 (A)
